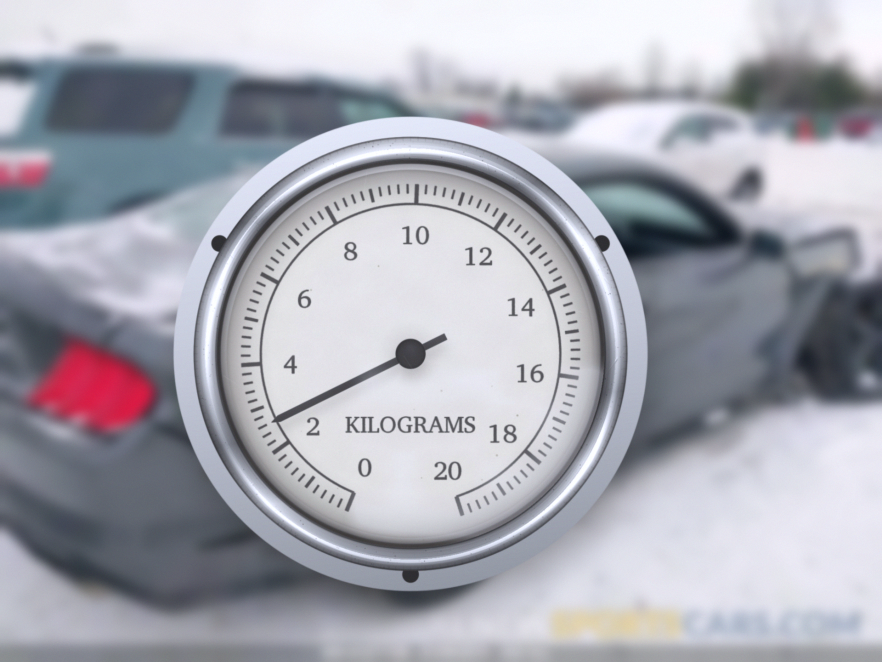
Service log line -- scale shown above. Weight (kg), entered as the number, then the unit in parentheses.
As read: 2.6 (kg)
